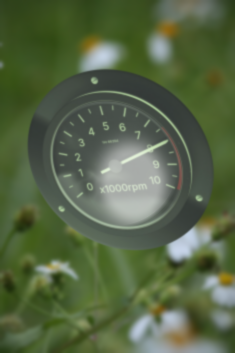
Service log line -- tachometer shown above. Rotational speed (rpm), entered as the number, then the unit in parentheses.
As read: 8000 (rpm)
